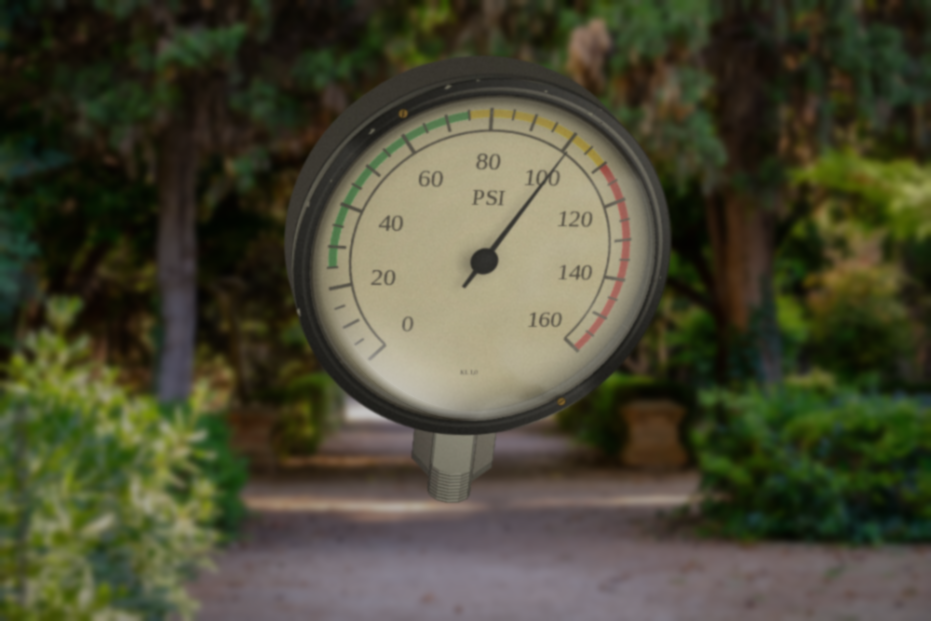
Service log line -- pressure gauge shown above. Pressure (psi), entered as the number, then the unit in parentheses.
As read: 100 (psi)
